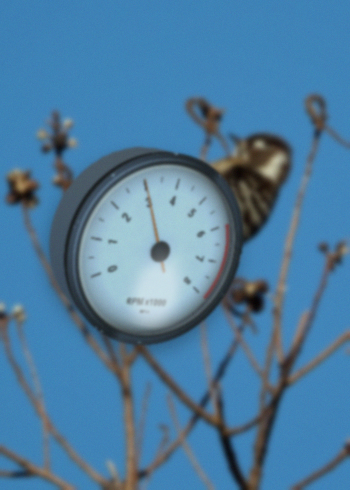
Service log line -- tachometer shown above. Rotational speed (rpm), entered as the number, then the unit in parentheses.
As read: 3000 (rpm)
